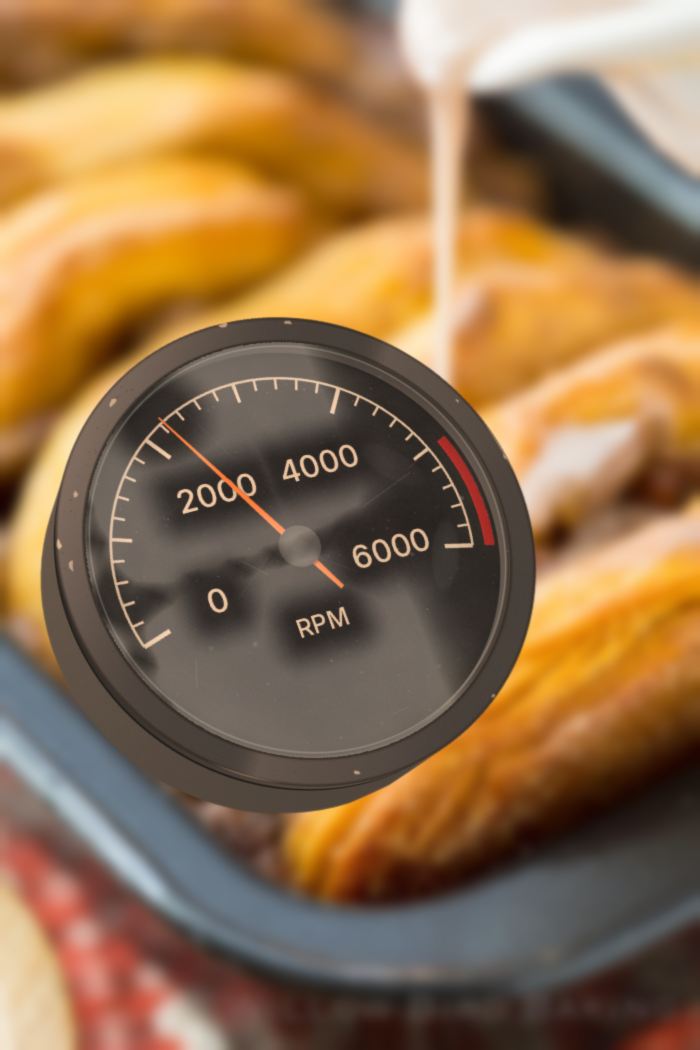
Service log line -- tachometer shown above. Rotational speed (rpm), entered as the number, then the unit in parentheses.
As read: 2200 (rpm)
